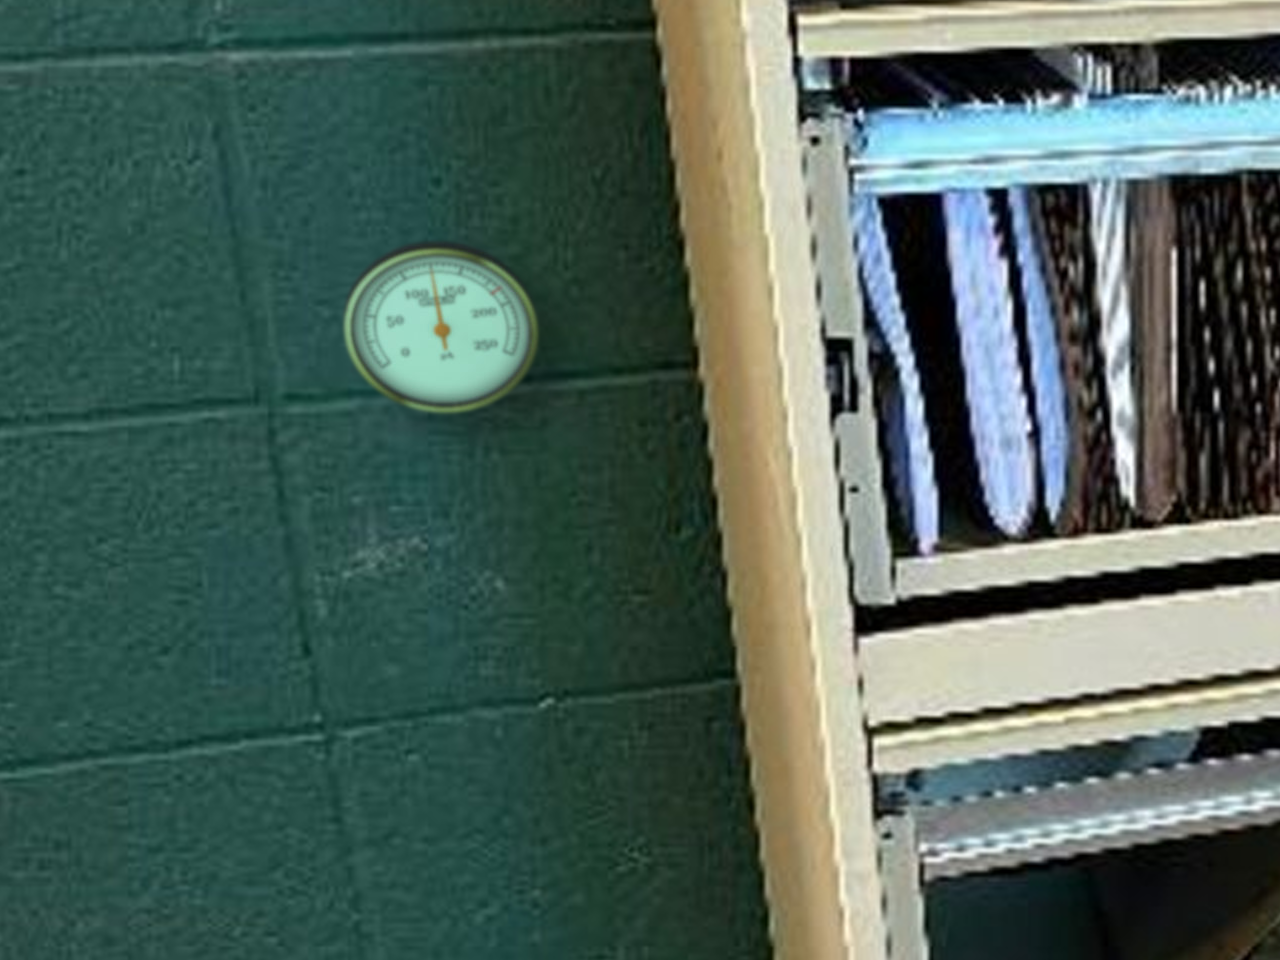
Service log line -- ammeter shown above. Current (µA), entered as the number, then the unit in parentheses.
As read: 125 (µA)
